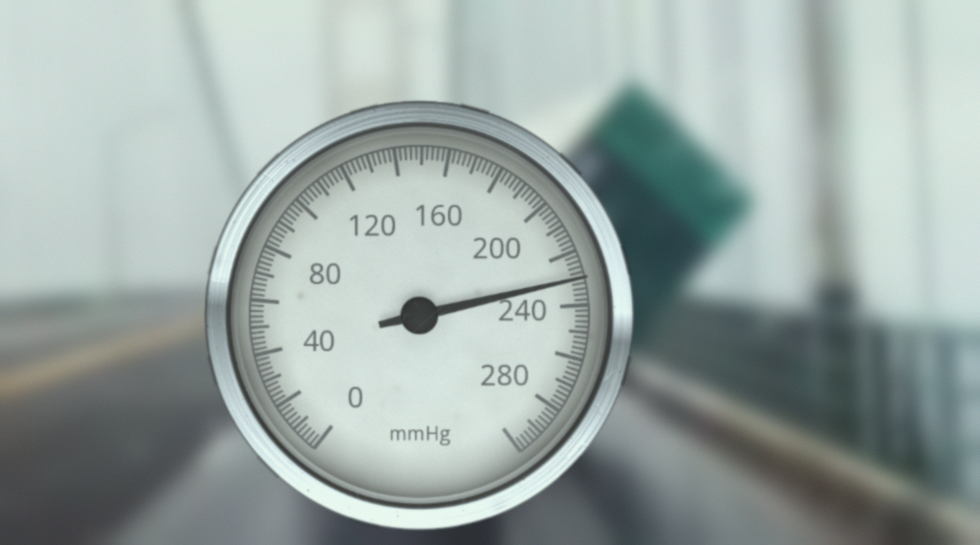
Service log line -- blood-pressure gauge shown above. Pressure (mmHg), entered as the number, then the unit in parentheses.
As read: 230 (mmHg)
